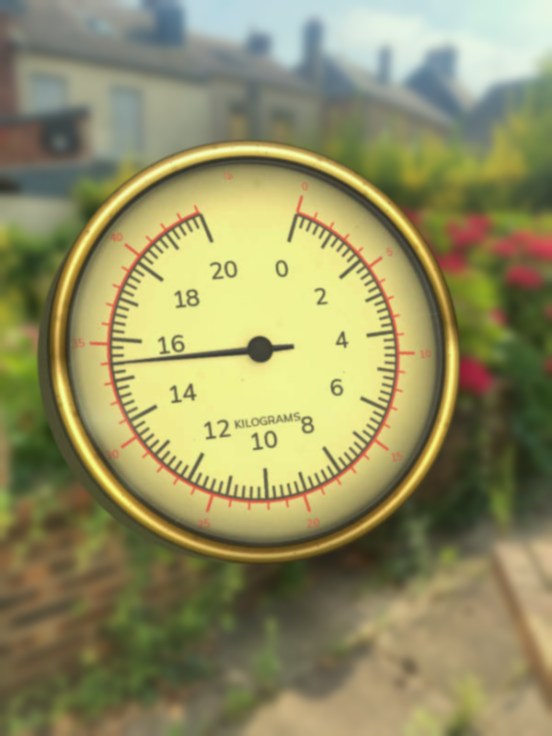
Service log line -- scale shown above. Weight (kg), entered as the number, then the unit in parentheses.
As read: 15.4 (kg)
